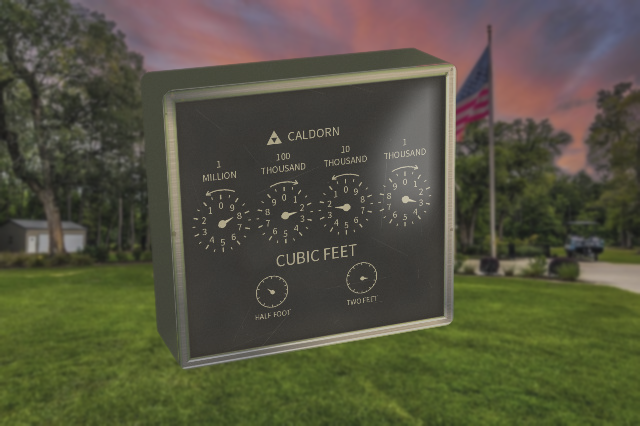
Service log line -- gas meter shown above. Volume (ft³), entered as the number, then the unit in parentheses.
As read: 822300 (ft³)
